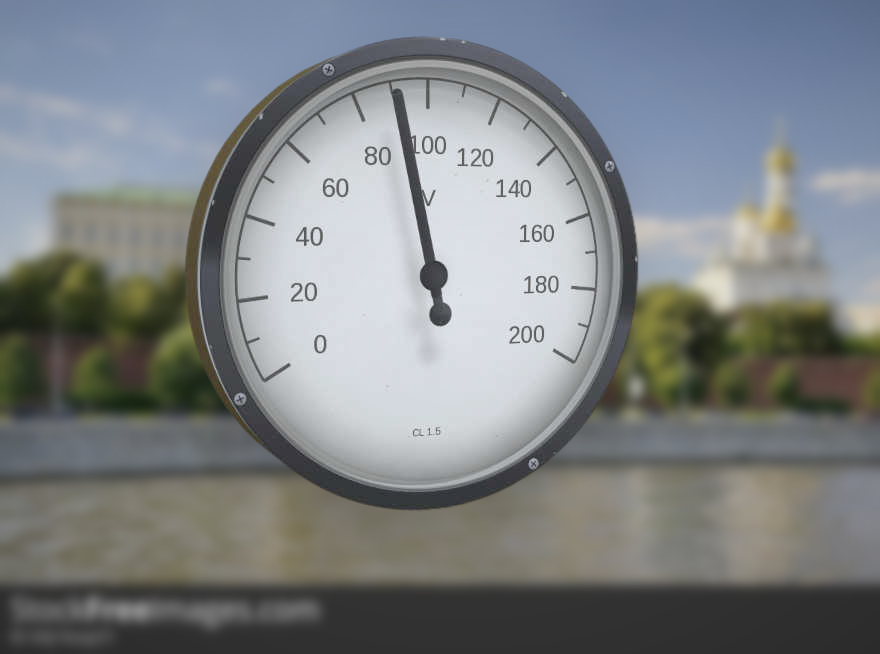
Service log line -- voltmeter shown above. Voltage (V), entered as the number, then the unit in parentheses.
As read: 90 (V)
